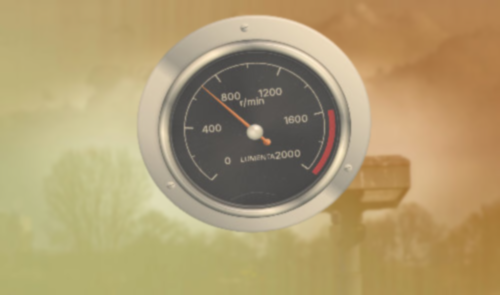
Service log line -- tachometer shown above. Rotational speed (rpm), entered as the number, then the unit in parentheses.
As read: 700 (rpm)
